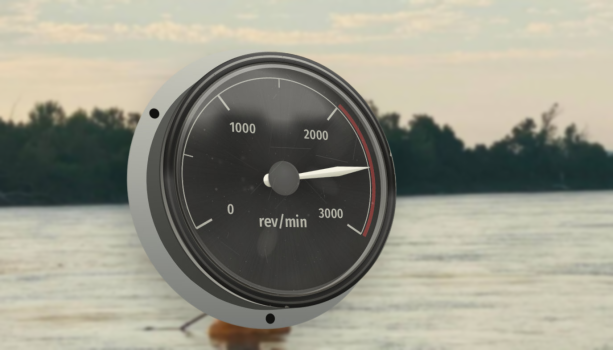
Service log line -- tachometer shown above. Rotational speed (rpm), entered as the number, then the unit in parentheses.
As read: 2500 (rpm)
